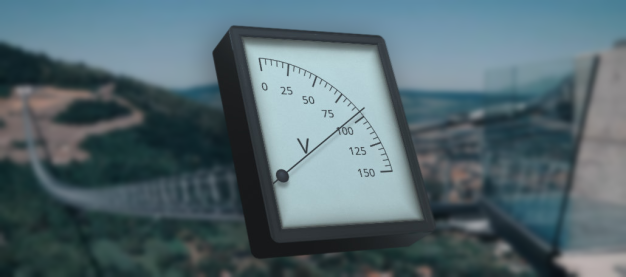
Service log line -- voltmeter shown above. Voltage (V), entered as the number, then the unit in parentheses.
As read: 95 (V)
